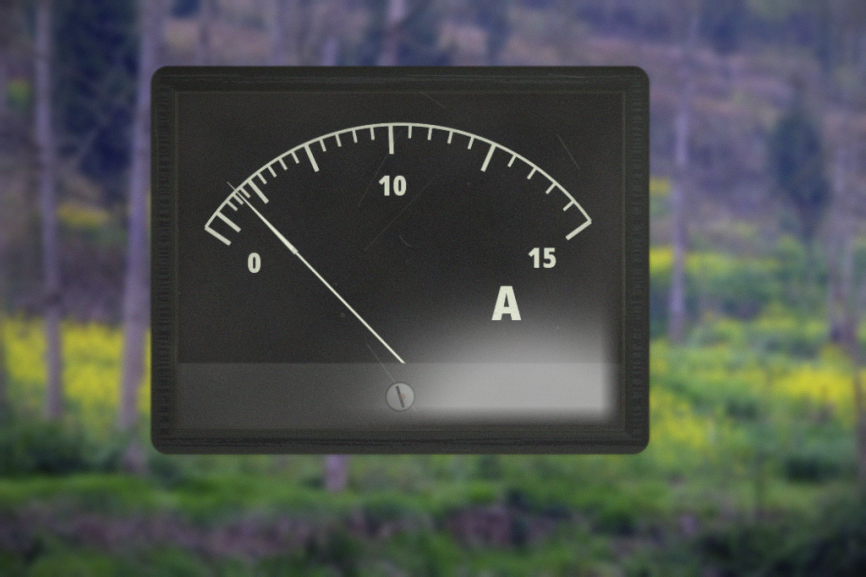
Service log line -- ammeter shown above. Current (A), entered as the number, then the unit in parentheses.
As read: 4.25 (A)
